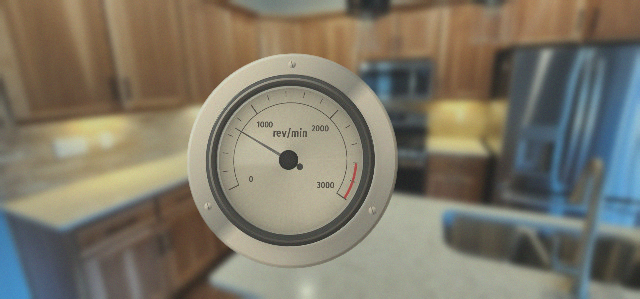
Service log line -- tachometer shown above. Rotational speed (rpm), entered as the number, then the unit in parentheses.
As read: 700 (rpm)
